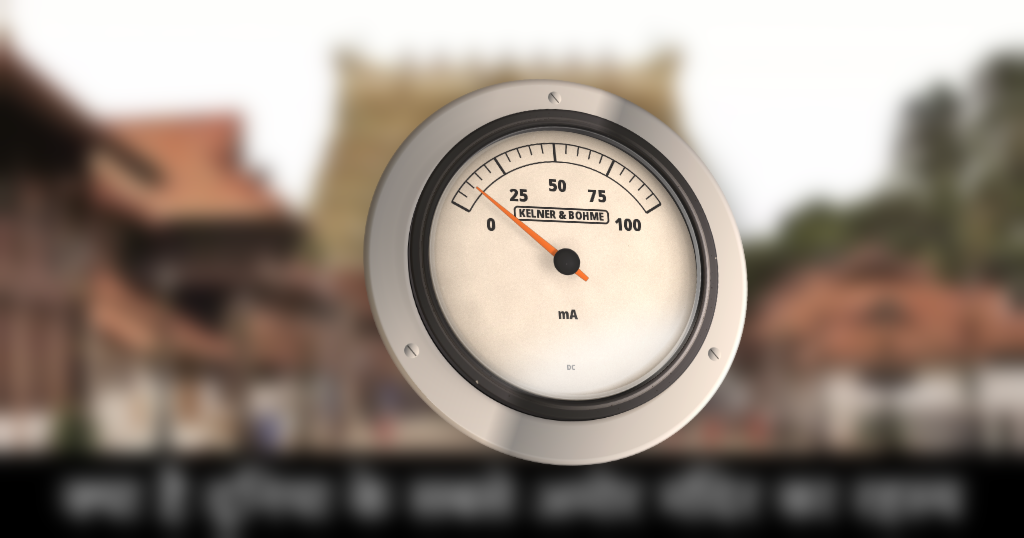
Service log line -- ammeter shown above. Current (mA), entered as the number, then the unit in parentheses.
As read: 10 (mA)
